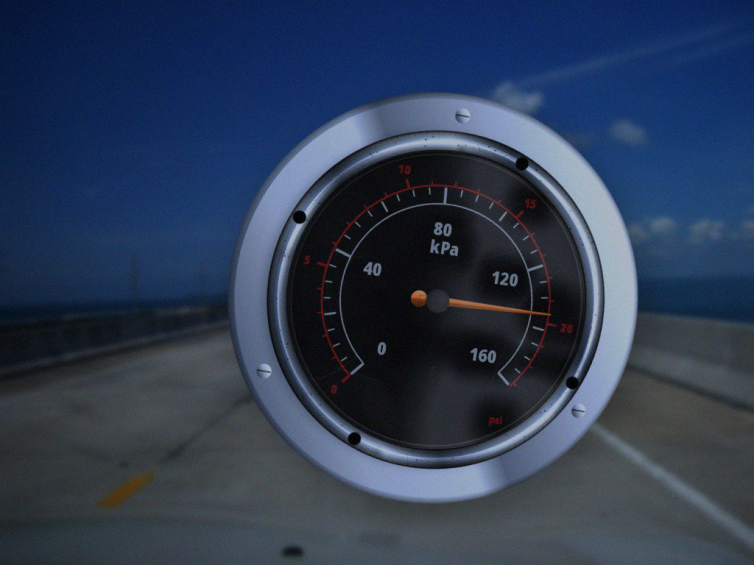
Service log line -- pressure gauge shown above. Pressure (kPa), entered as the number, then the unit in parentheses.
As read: 135 (kPa)
